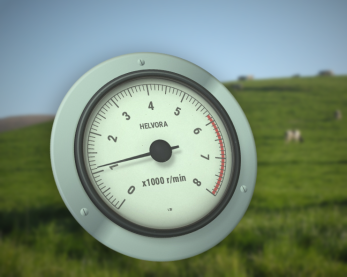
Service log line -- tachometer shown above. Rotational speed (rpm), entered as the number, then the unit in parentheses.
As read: 1100 (rpm)
